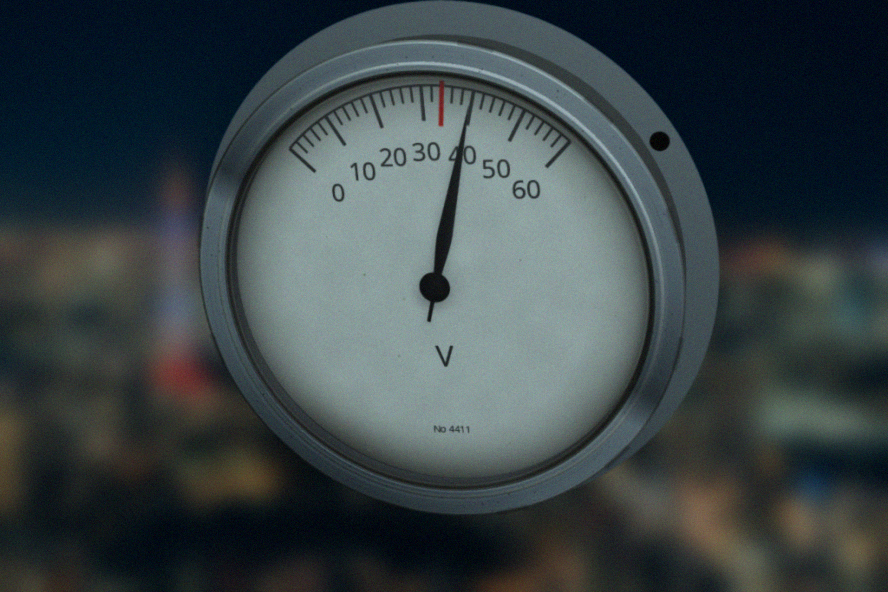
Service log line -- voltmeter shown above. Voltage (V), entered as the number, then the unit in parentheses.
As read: 40 (V)
